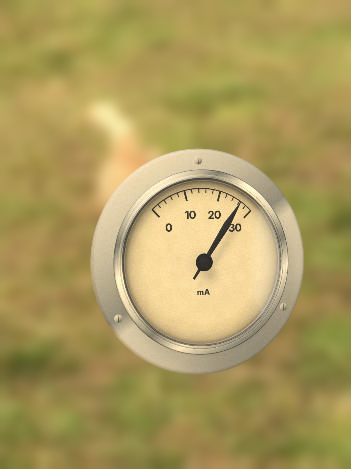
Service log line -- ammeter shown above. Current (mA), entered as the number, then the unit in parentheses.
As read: 26 (mA)
